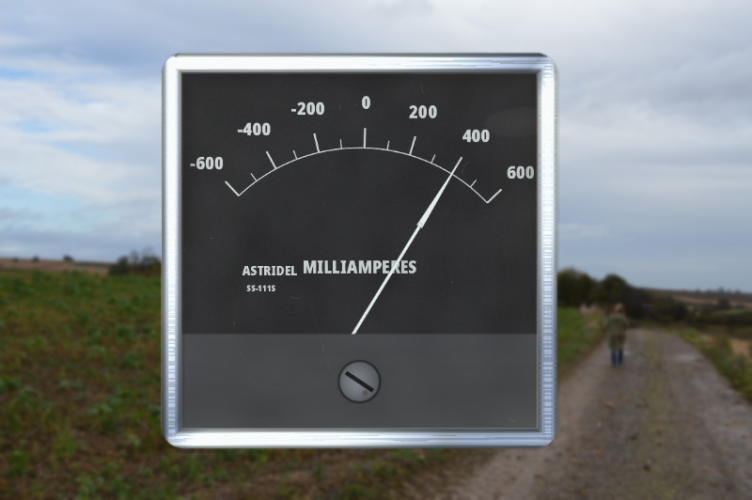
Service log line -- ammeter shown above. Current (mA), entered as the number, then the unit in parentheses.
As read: 400 (mA)
